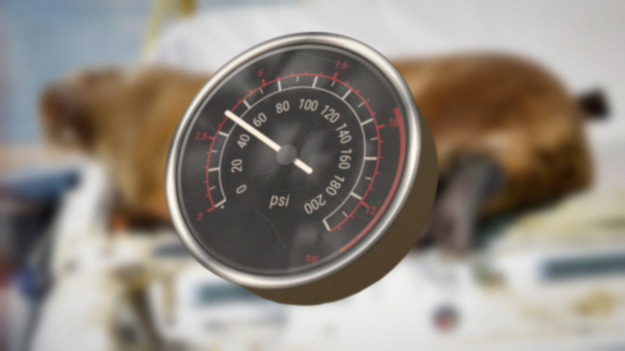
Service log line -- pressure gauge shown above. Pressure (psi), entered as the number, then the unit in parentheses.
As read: 50 (psi)
